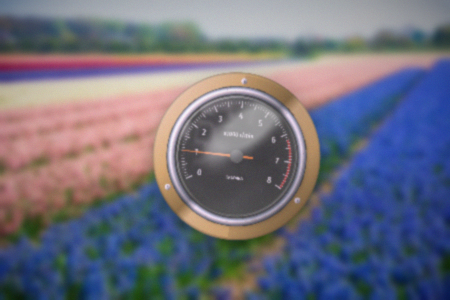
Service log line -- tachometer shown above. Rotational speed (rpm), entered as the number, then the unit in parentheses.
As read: 1000 (rpm)
